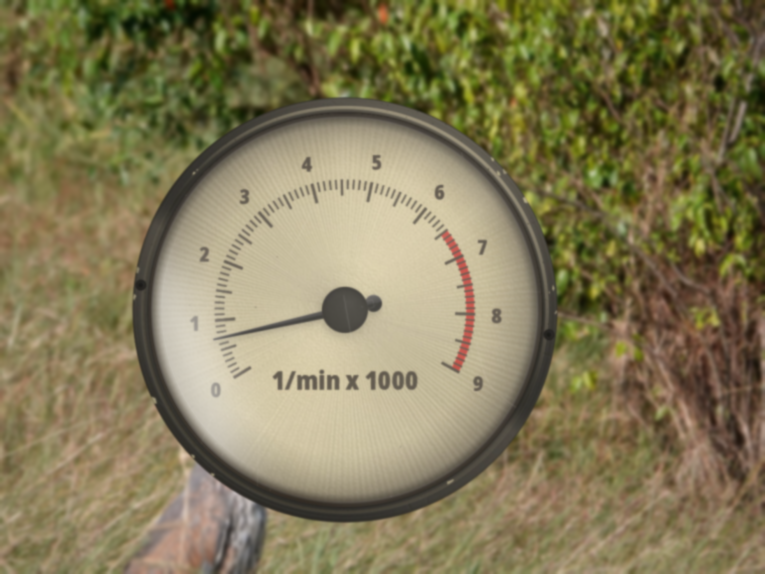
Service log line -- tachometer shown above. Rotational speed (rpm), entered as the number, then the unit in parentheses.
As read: 700 (rpm)
